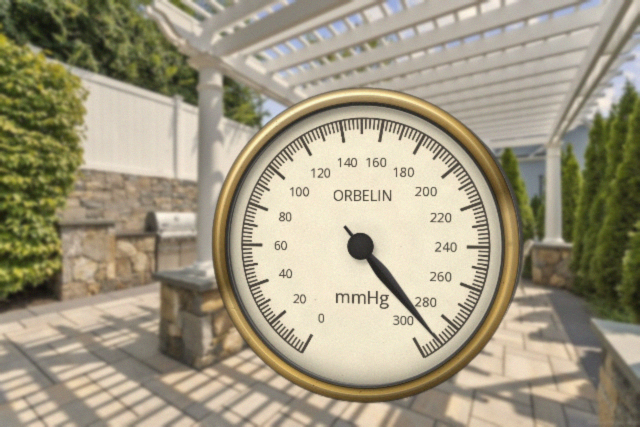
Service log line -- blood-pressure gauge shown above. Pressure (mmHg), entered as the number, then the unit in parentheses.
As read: 290 (mmHg)
